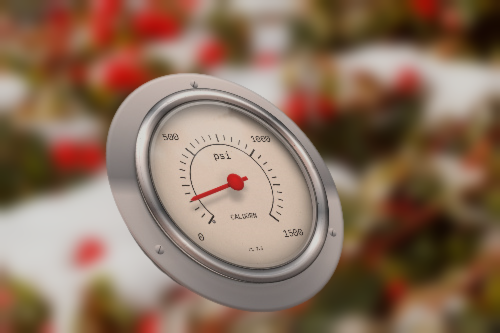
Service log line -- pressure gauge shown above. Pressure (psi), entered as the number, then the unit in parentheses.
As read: 150 (psi)
